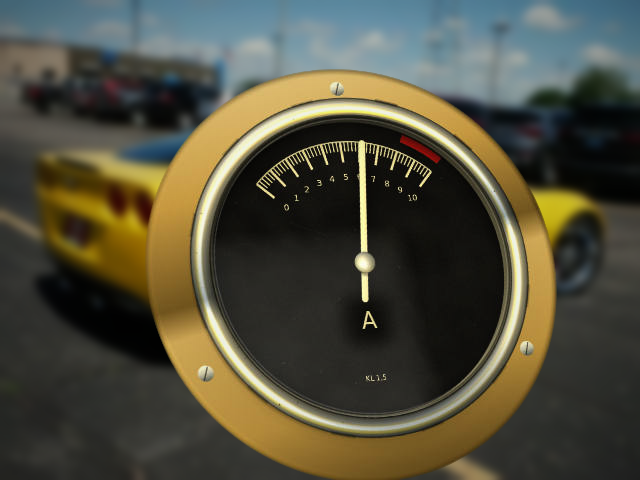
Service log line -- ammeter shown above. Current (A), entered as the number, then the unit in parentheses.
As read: 6 (A)
